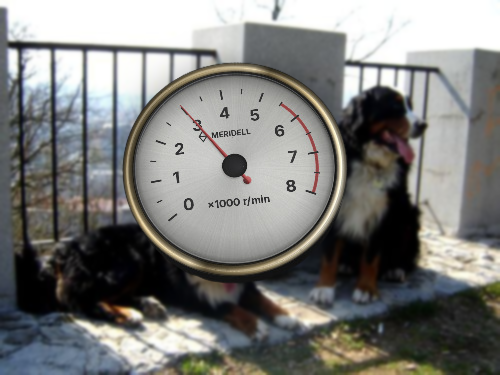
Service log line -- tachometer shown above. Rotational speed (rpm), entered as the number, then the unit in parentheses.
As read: 3000 (rpm)
